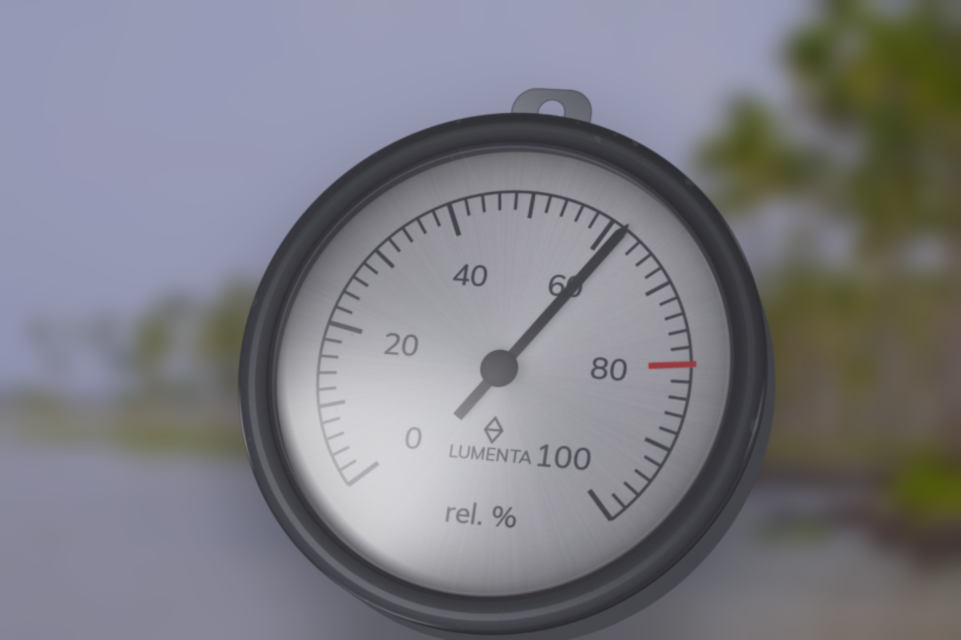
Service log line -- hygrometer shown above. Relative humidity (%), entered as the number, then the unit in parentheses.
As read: 62 (%)
